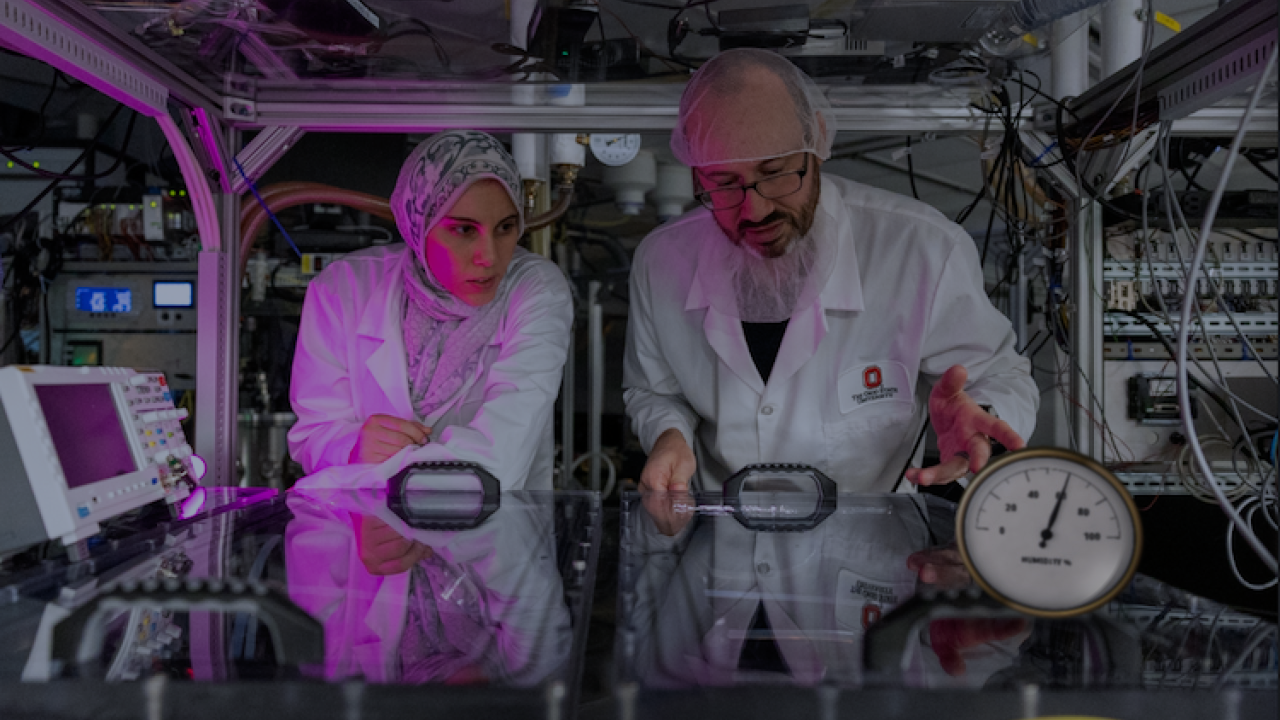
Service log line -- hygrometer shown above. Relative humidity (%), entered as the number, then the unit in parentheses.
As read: 60 (%)
